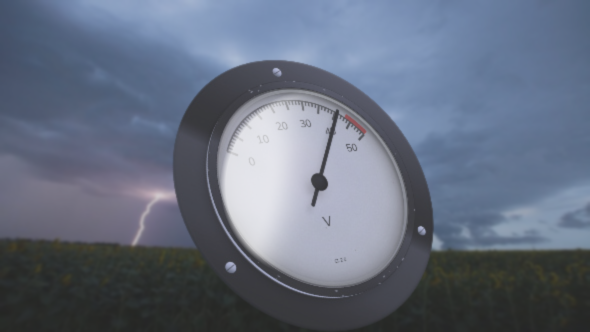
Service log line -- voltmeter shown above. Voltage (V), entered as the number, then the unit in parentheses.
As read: 40 (V)
